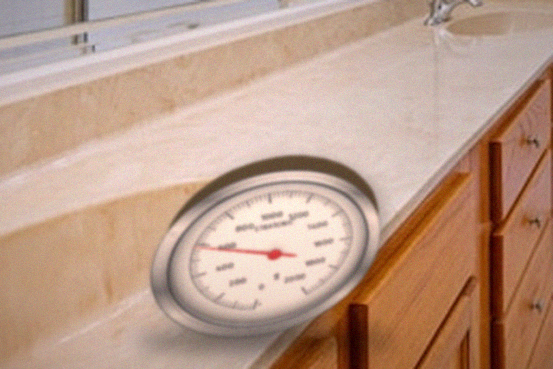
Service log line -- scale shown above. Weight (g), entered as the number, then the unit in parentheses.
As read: 600 (g)
